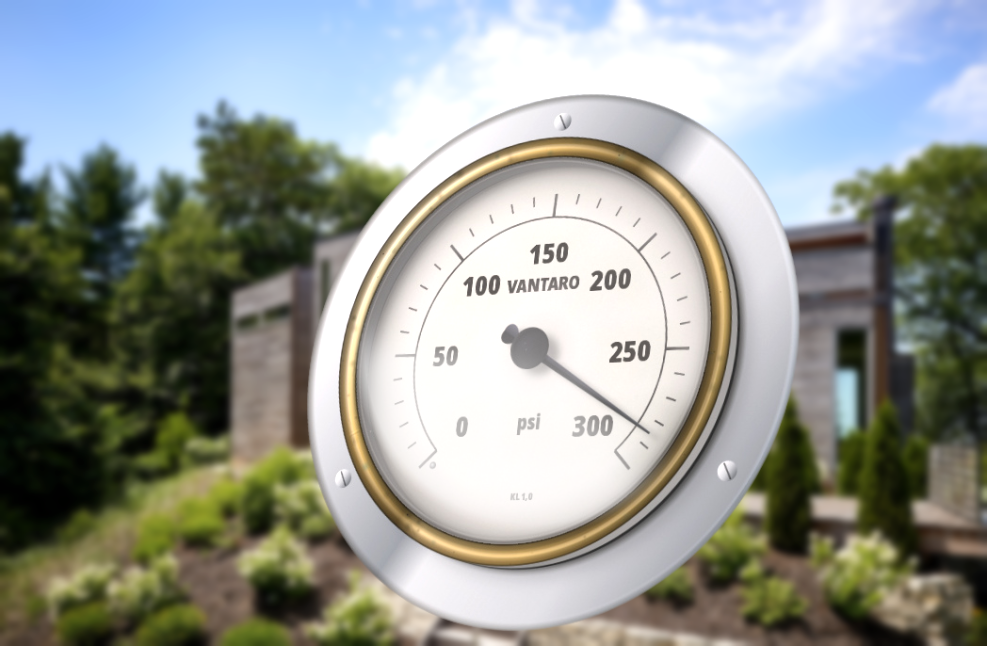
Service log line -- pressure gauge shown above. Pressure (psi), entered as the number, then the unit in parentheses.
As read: 285 (psi)
